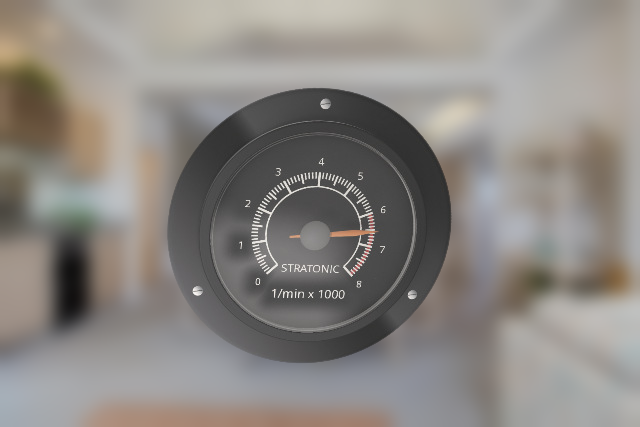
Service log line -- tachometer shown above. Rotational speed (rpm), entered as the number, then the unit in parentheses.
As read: 6500 (rpm)
